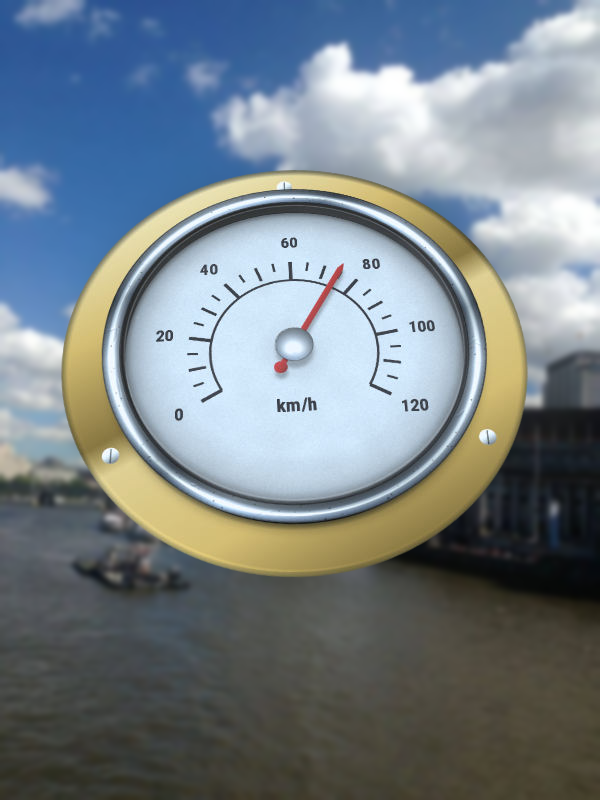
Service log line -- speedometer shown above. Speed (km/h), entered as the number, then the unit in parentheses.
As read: 75 (km/h)
